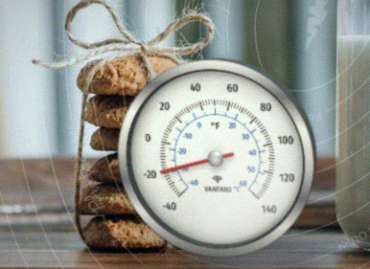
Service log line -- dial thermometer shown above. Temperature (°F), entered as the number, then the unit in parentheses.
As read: -20 (°F)
